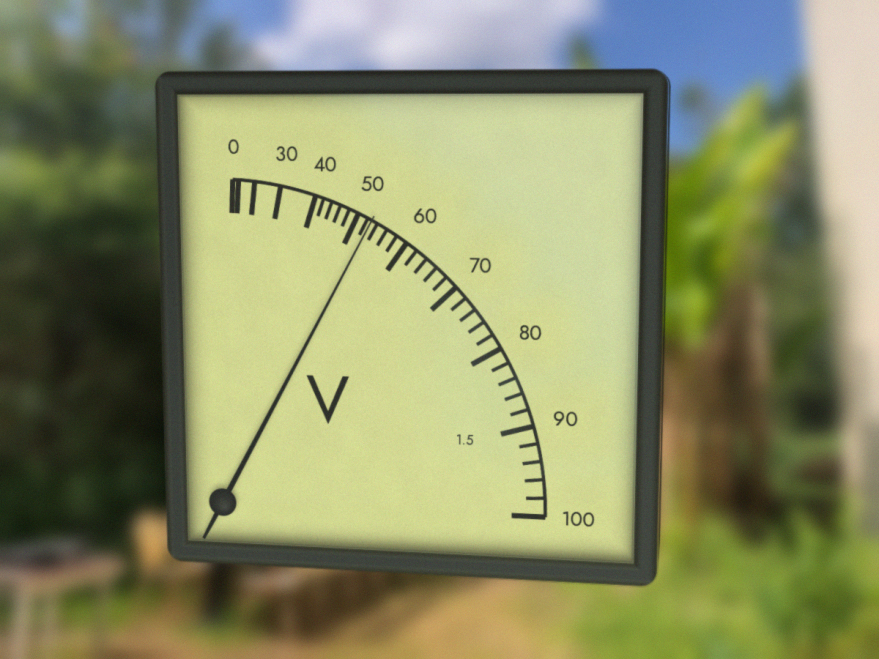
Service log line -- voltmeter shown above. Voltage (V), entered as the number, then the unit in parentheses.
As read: 53 (V)
